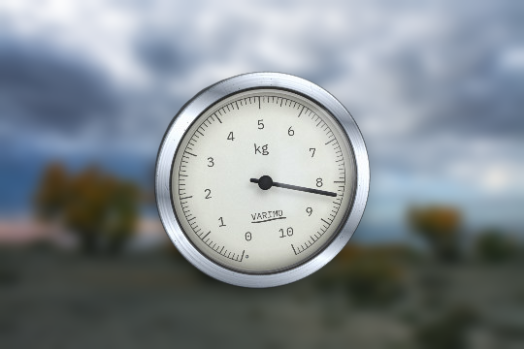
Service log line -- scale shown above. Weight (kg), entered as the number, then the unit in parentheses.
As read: 8.3 (kg)
